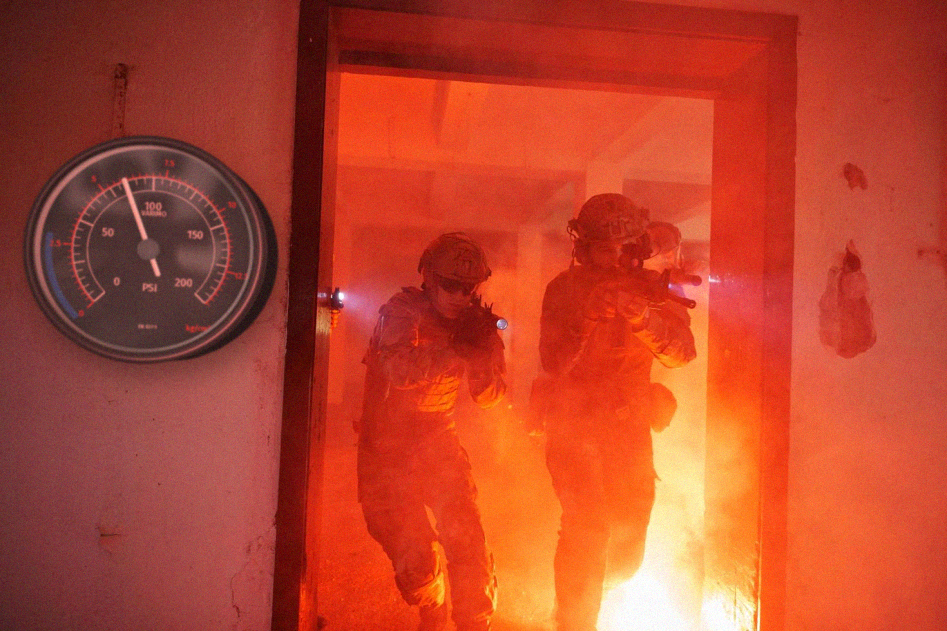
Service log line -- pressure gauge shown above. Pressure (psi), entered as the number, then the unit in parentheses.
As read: 85 (psi)
